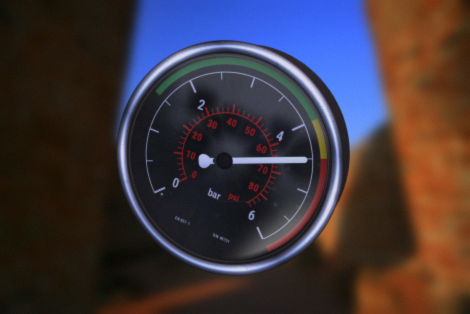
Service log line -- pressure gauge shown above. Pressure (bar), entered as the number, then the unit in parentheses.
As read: 4.5 (bar)
